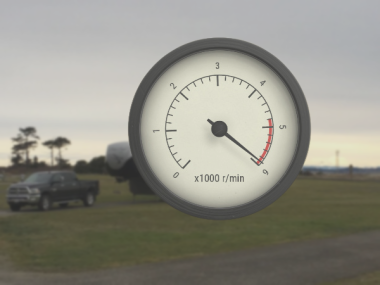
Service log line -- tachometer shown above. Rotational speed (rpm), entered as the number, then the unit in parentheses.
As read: 5900 (rpm)
